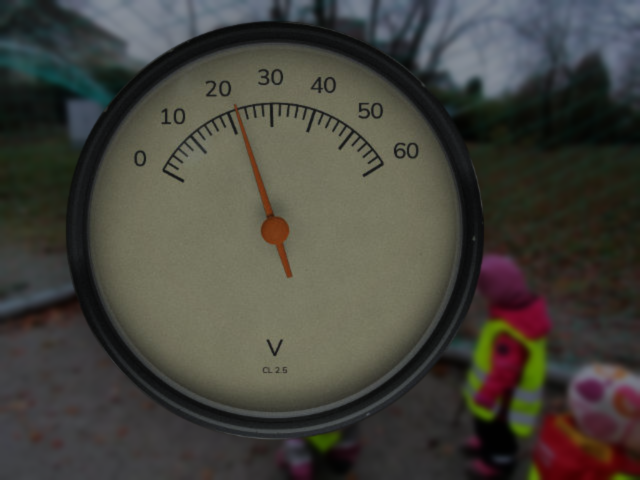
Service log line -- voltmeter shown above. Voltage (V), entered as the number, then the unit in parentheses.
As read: 22 (V)
